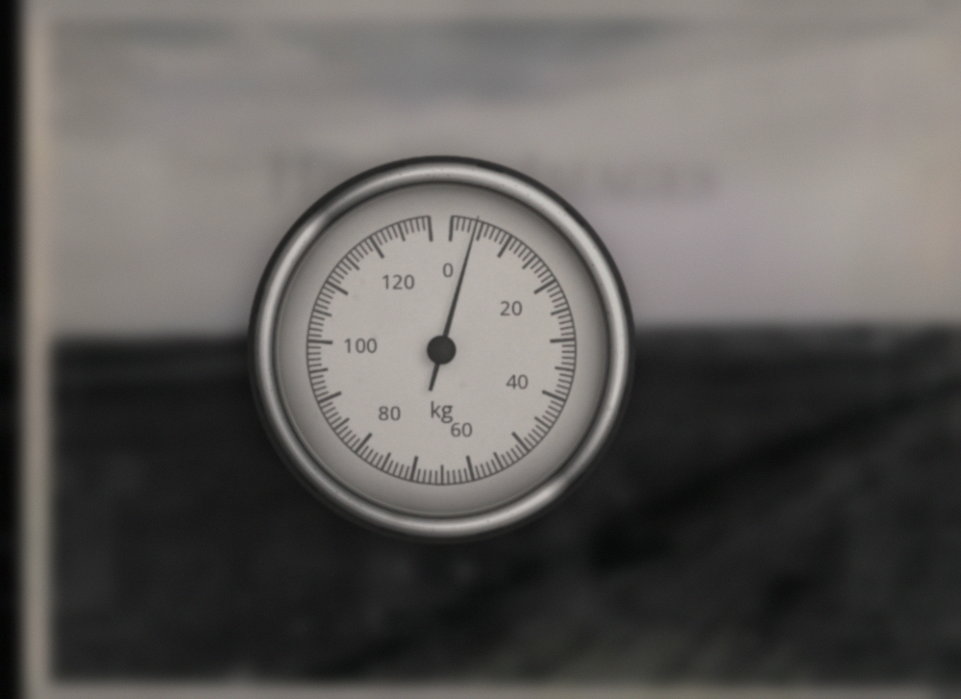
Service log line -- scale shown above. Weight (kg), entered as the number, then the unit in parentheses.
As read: 4 (kg)
